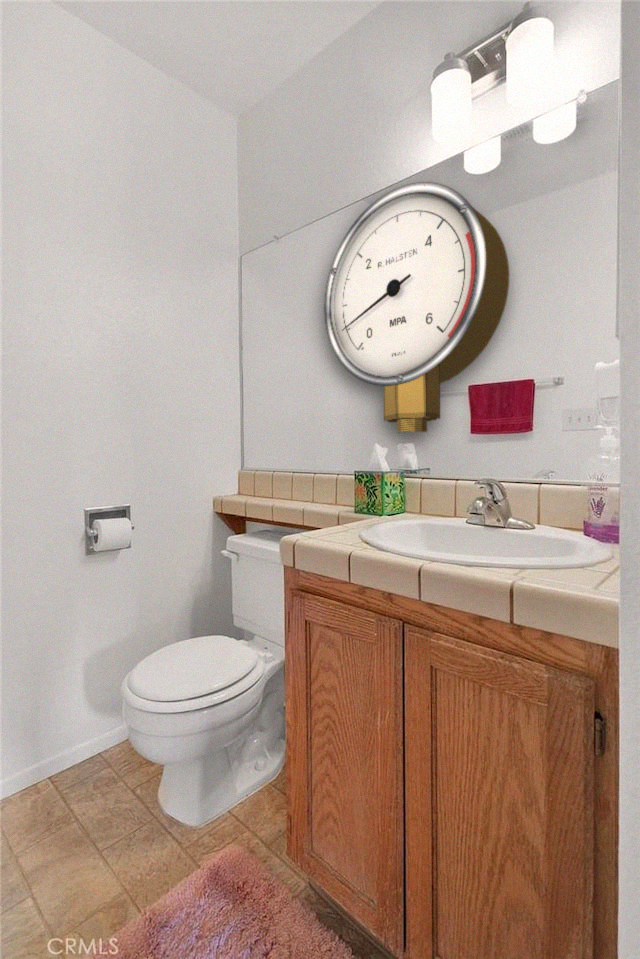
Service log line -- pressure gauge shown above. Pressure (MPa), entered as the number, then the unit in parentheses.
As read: 0.5 (MPa)
